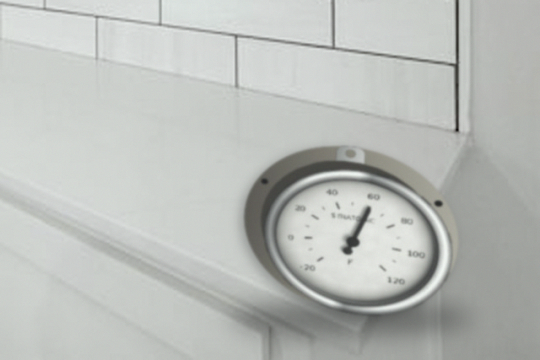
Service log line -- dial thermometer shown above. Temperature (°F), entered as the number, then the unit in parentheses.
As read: 60 (°F)
